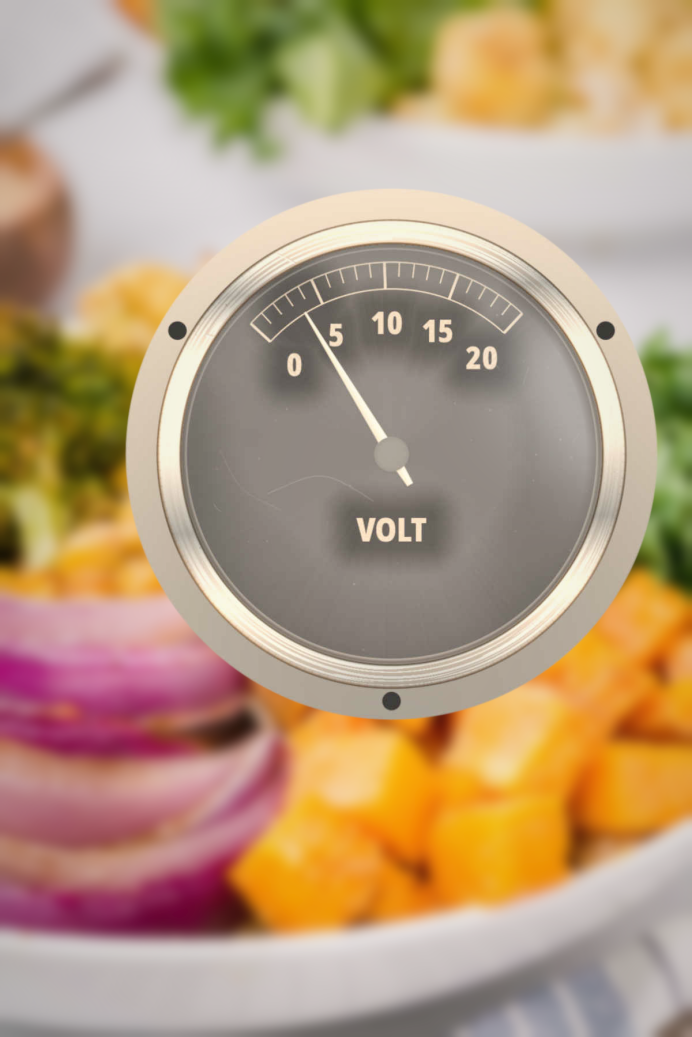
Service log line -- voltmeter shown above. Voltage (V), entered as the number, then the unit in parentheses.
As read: 3.5 (V)
